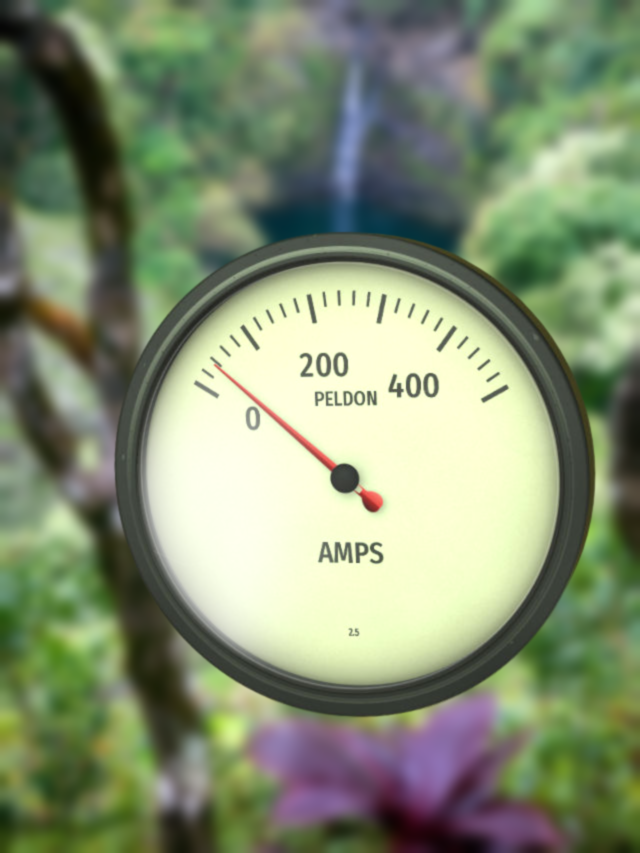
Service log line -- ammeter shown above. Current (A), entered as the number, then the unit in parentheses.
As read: 40 (A)
